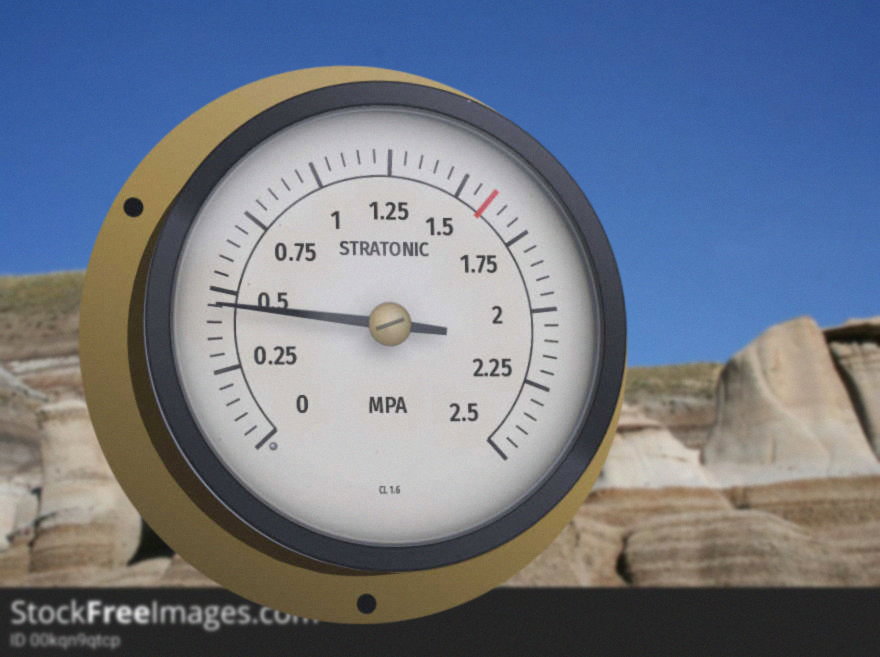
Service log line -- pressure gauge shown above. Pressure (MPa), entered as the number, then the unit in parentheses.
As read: 0.45 (MPa)
